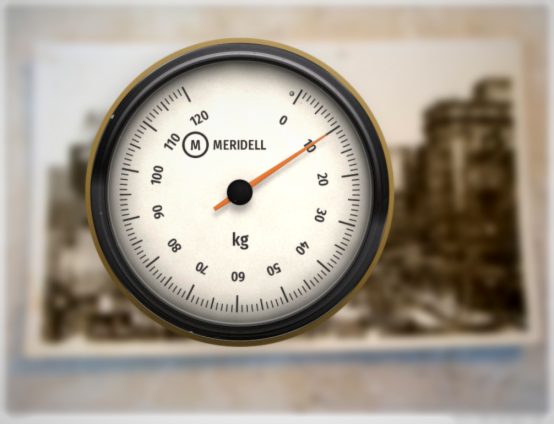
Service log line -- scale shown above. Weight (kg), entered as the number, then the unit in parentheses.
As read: 10 (kg)
